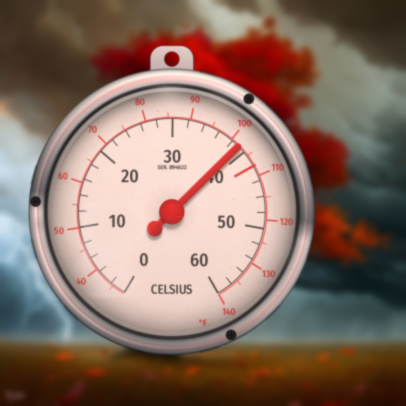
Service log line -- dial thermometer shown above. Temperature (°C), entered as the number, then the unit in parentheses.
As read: 39 (°C)
